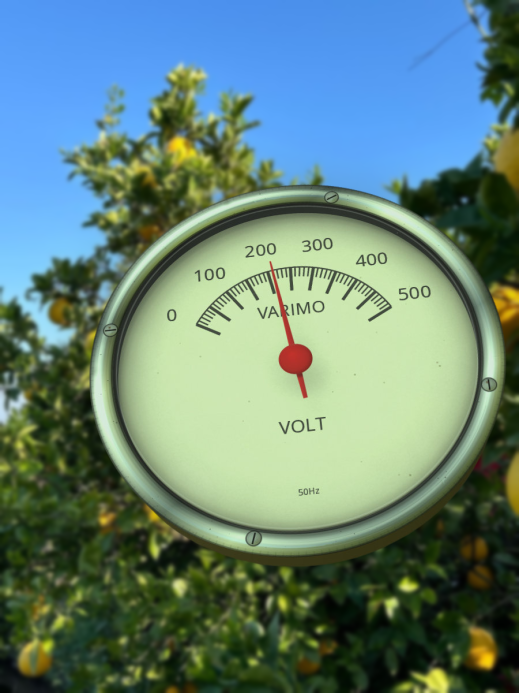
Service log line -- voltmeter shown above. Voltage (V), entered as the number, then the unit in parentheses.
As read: 210 (V)
